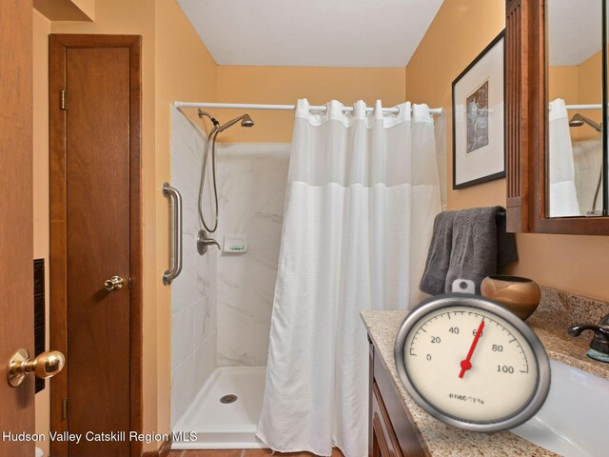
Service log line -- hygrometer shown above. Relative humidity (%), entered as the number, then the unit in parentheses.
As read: 60 (%)
